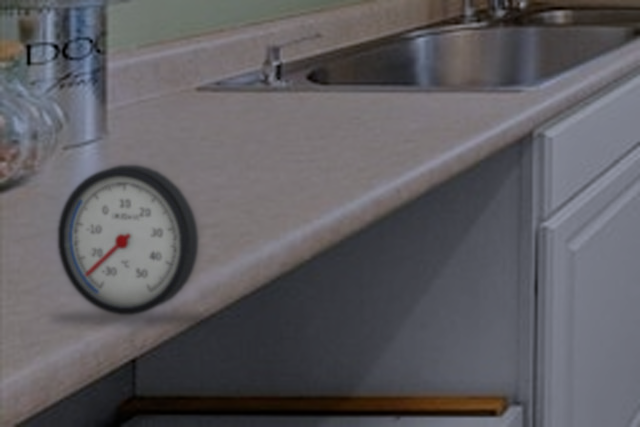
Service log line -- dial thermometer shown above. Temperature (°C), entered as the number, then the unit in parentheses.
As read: -25 (°C)
